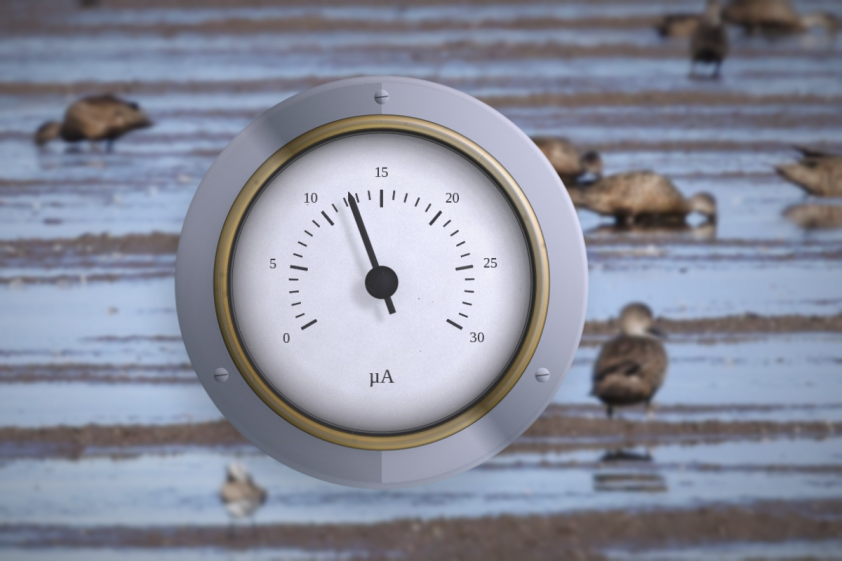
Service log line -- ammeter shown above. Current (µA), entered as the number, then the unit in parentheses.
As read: 12.5 (µA)
